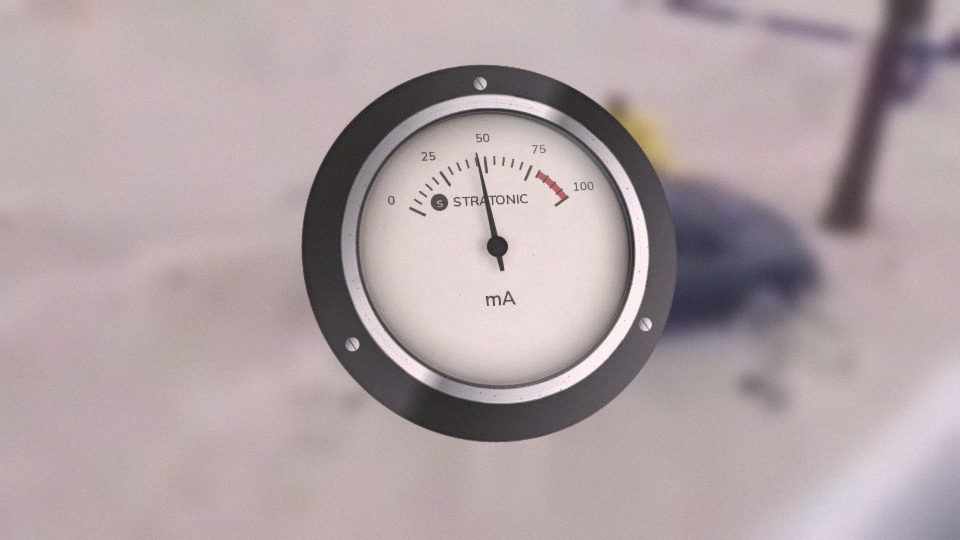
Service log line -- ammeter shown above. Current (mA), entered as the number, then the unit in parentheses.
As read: 45 (mA)
